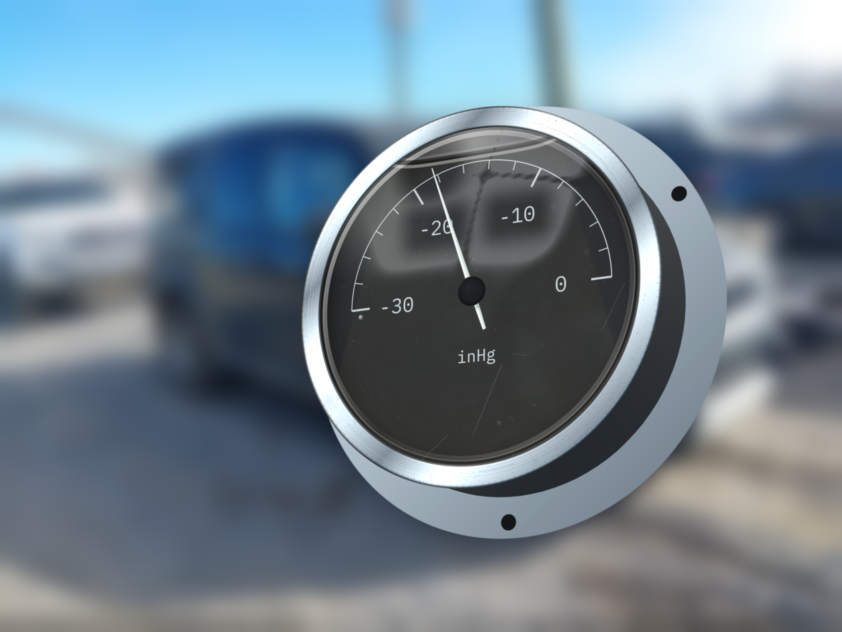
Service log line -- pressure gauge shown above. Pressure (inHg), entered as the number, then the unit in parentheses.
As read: -18 (inHg)
